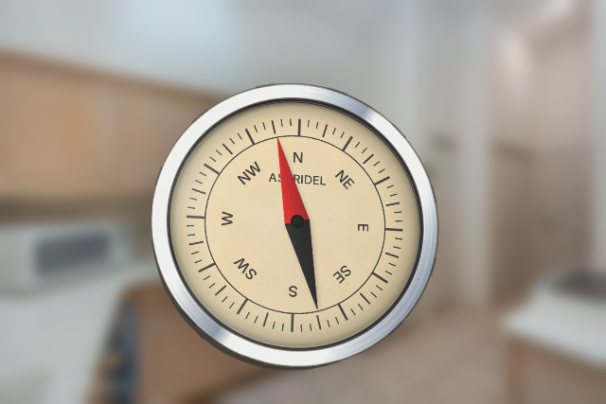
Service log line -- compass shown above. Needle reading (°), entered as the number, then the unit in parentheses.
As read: 345 (°)
